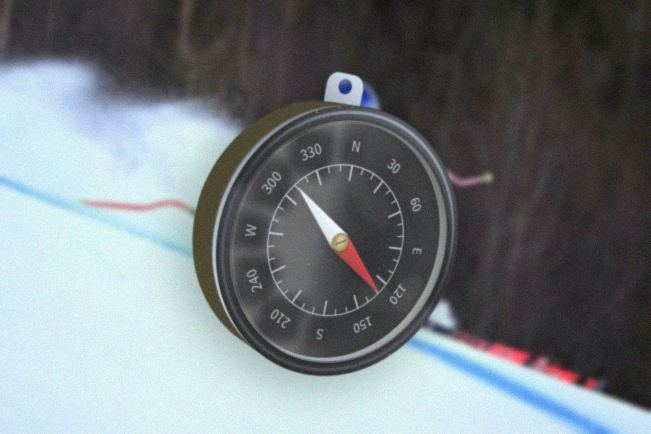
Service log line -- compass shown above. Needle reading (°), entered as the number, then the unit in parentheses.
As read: 130 (°)
